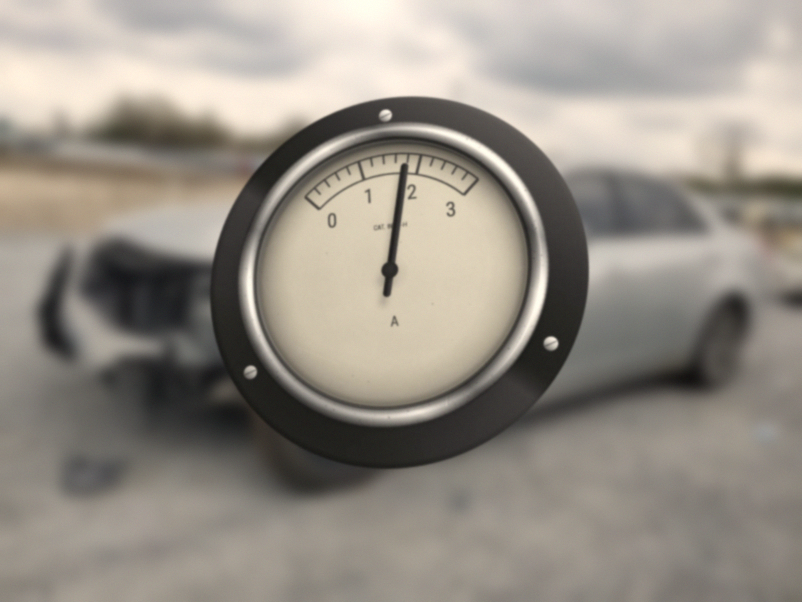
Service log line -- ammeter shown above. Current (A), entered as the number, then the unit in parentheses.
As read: 1.8 (A)
